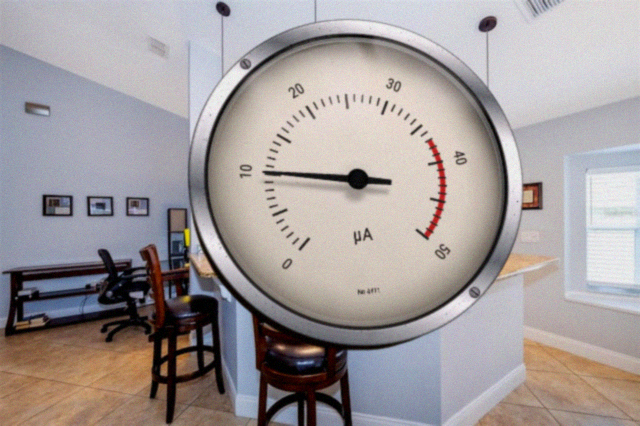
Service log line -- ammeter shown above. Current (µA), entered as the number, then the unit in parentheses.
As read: 10 (µA)
